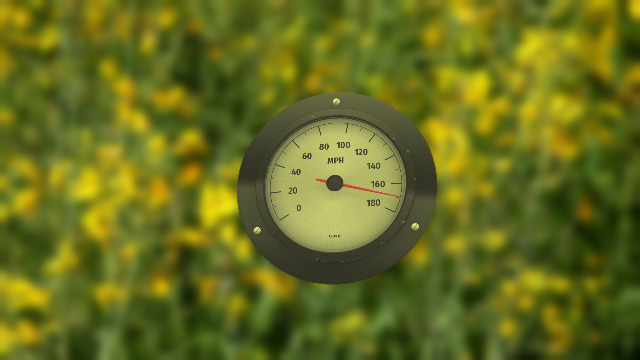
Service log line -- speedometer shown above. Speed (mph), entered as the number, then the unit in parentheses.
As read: 170 (mph)
